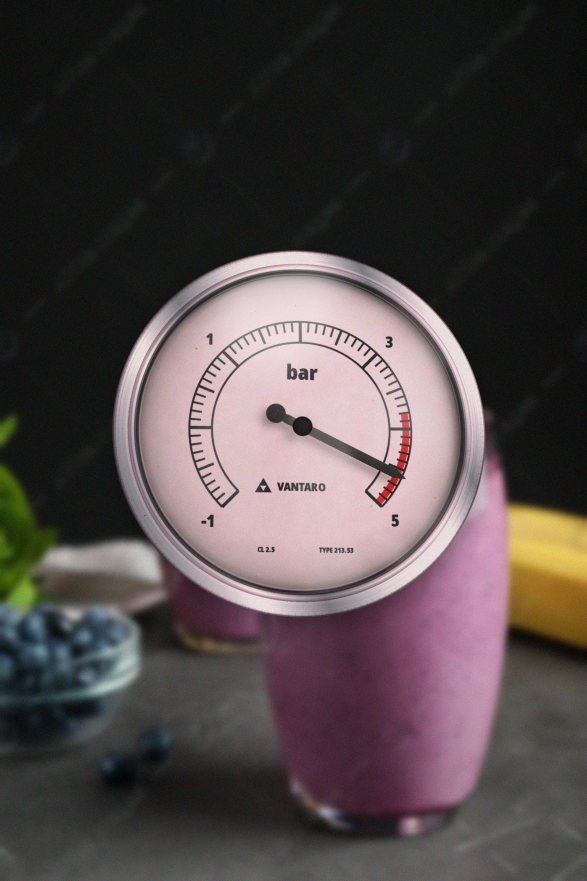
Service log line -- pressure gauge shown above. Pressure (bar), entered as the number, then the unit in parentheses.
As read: 4.6 (bar)
